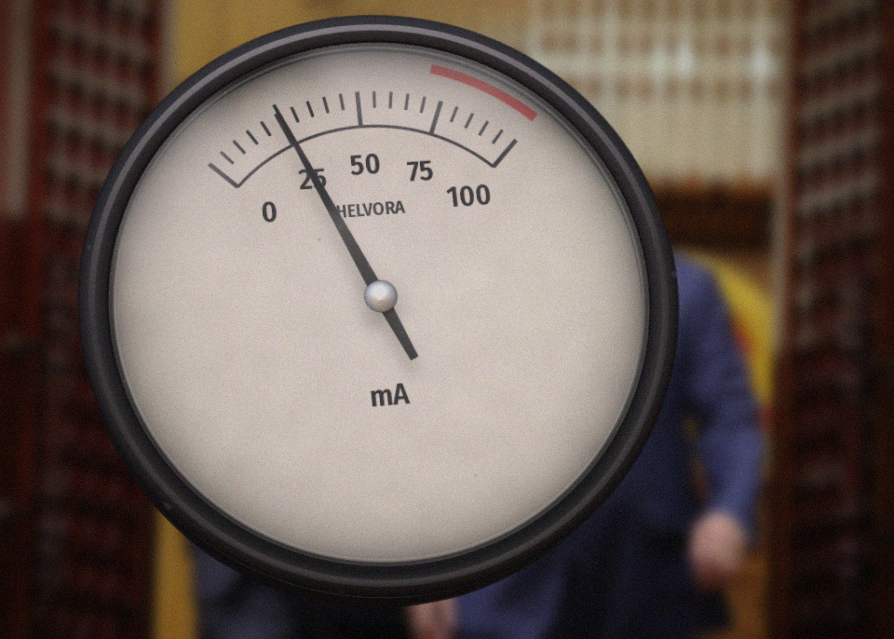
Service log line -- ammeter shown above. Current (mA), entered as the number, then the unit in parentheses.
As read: 25 (mA)
